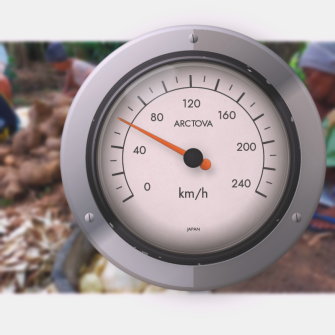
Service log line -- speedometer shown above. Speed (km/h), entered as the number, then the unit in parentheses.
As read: 60 (km/h)
